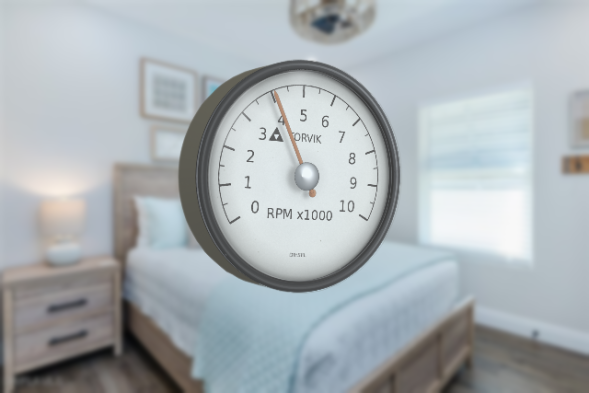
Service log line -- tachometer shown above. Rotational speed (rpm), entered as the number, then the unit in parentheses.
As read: 4000 (rpm)
